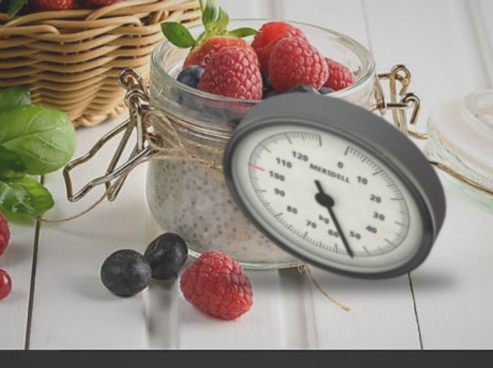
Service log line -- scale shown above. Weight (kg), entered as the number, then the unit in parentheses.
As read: 55 (kg)
